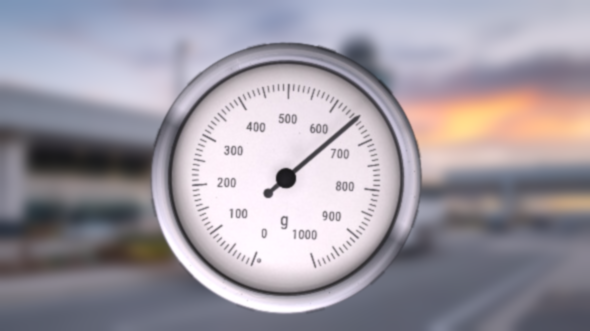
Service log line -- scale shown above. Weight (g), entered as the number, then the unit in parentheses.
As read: 650 (g)
